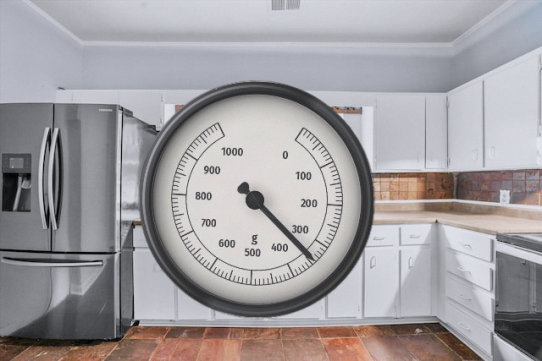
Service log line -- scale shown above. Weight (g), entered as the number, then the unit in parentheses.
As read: 340 (g)
